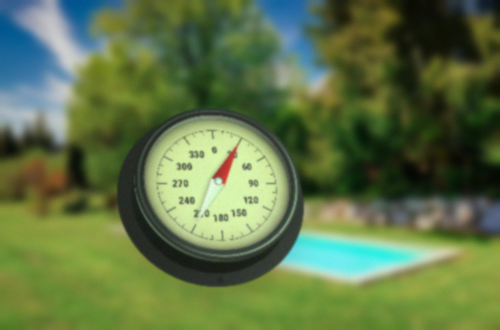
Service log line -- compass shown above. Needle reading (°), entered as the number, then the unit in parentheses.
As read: 30 (°)
